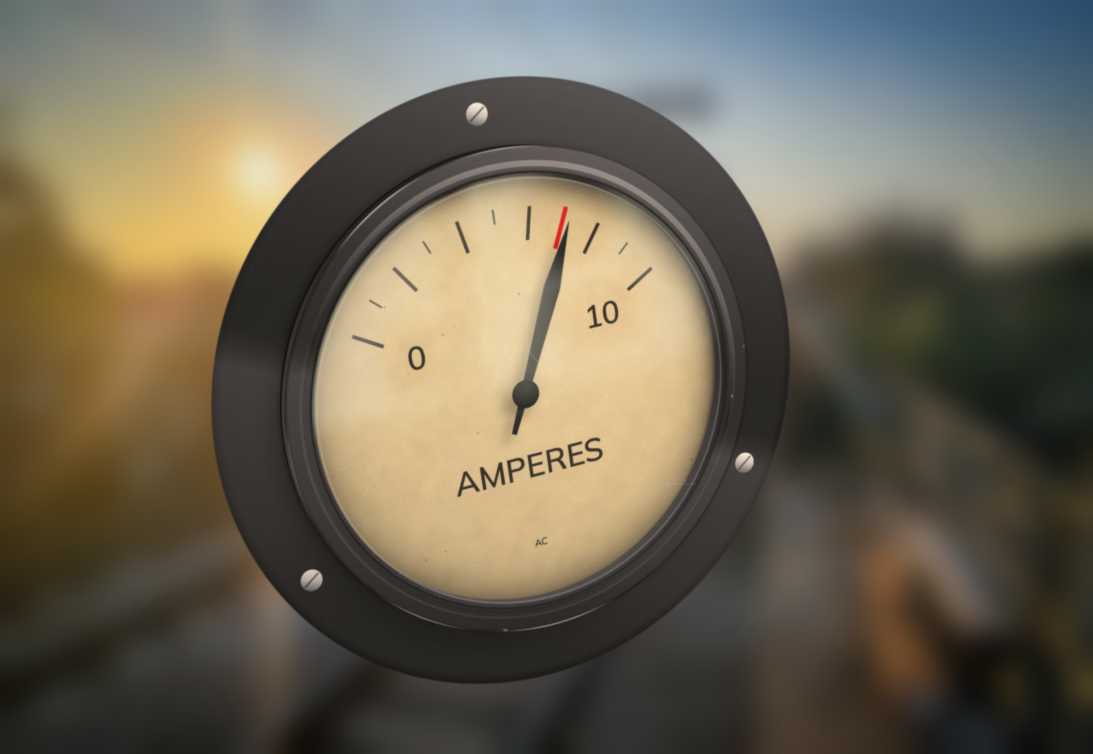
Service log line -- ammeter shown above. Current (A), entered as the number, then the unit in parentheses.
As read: 7 (A)
